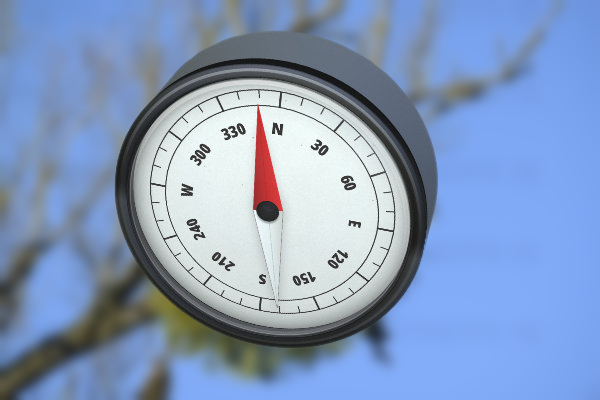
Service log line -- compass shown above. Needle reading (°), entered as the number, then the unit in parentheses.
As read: 350 (°)
